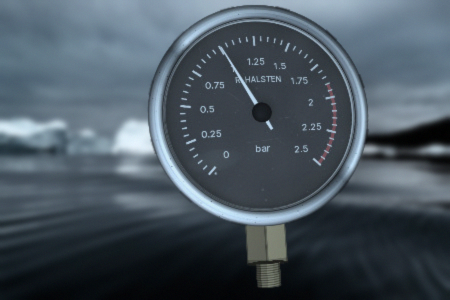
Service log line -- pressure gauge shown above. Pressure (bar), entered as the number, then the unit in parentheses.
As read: 1 (bar)
